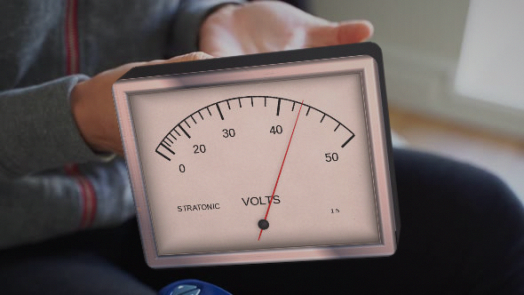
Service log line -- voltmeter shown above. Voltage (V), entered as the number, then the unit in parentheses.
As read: 43 (V)
